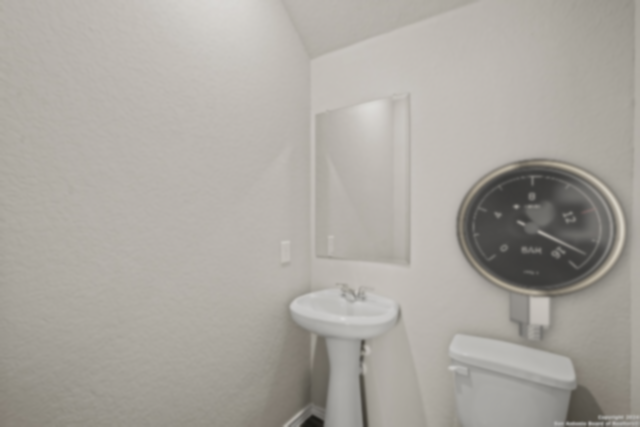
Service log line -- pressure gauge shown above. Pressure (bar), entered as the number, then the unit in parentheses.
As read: 15 (bar)
